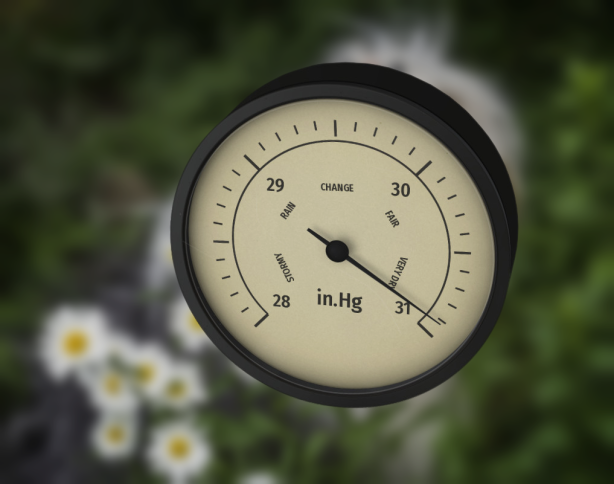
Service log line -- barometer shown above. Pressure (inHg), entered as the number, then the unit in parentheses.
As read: 30.9 (inHg)
